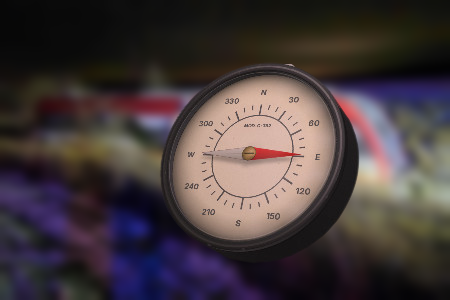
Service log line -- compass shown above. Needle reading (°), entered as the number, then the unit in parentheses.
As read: 90 (°)
